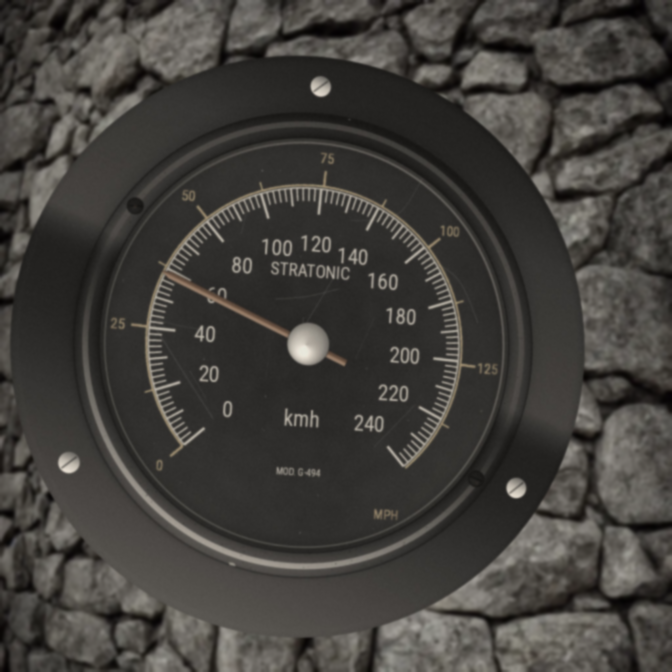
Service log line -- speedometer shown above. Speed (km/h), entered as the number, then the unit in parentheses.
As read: 58 (km/h)
